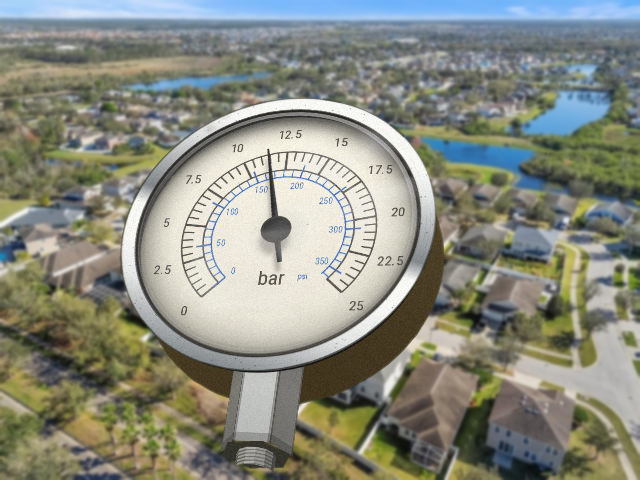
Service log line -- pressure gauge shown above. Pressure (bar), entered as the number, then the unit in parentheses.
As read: 11.5 (bar)
